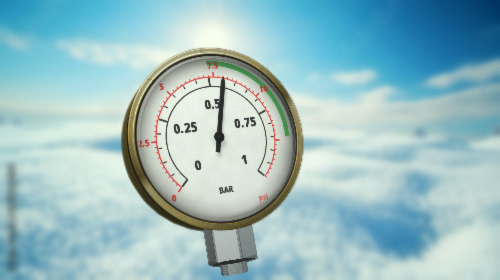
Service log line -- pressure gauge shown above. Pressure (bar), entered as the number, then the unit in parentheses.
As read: 0.55 (bar)
